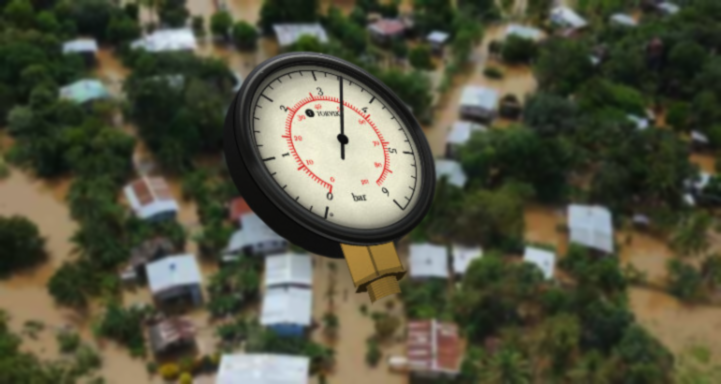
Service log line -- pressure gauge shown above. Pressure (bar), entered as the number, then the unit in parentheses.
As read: 3.4 (bar)
